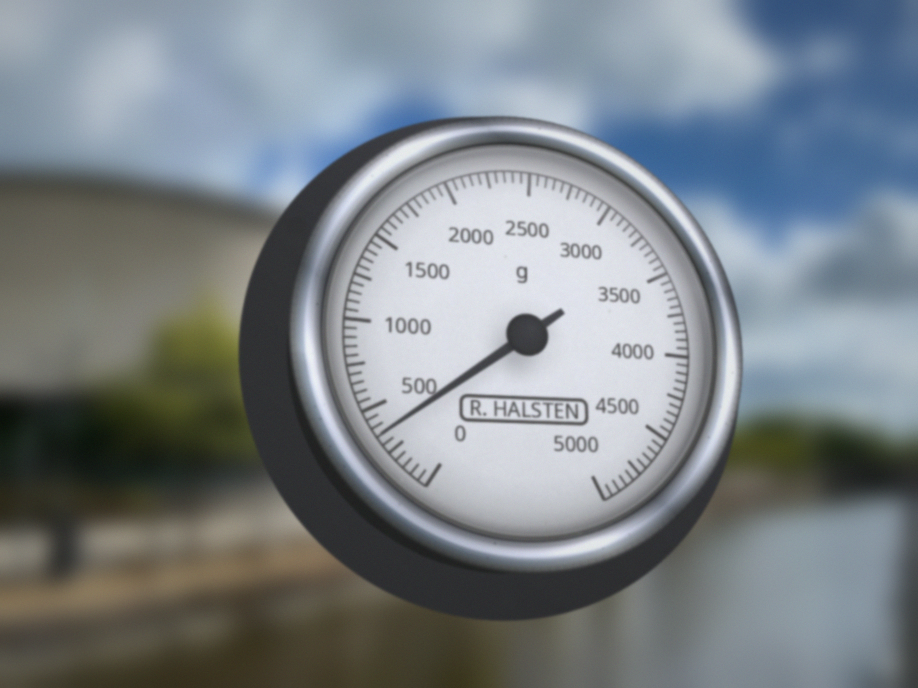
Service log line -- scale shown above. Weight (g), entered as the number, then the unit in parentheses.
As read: 350 (g)
